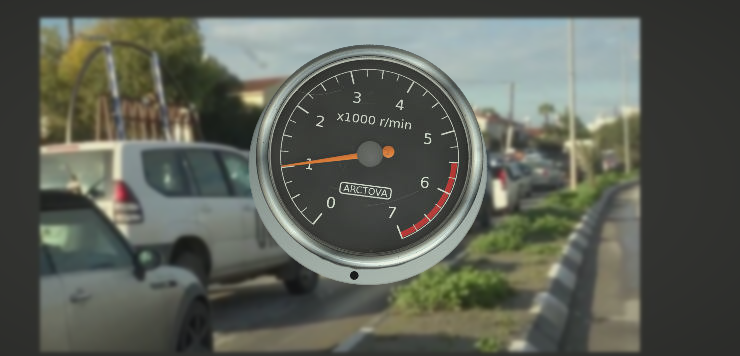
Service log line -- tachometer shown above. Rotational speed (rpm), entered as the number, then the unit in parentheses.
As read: 1000 (rpm)
